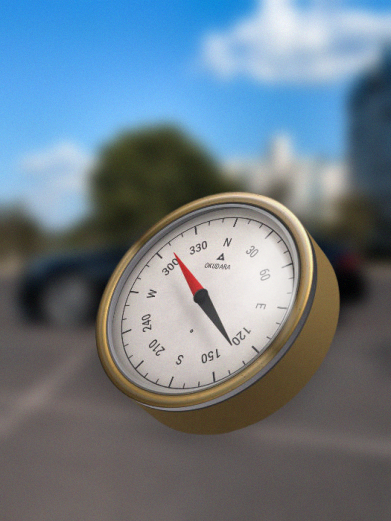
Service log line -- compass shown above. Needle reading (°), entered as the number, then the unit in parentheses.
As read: 310 (°)
